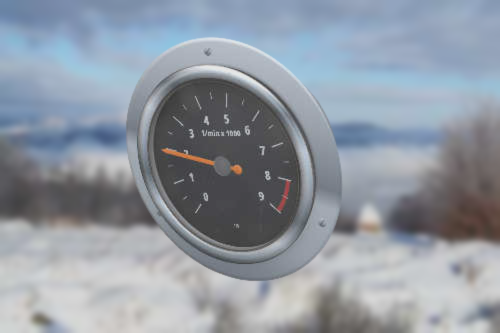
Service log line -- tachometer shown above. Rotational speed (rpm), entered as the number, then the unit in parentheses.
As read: 2000 (rpm)
